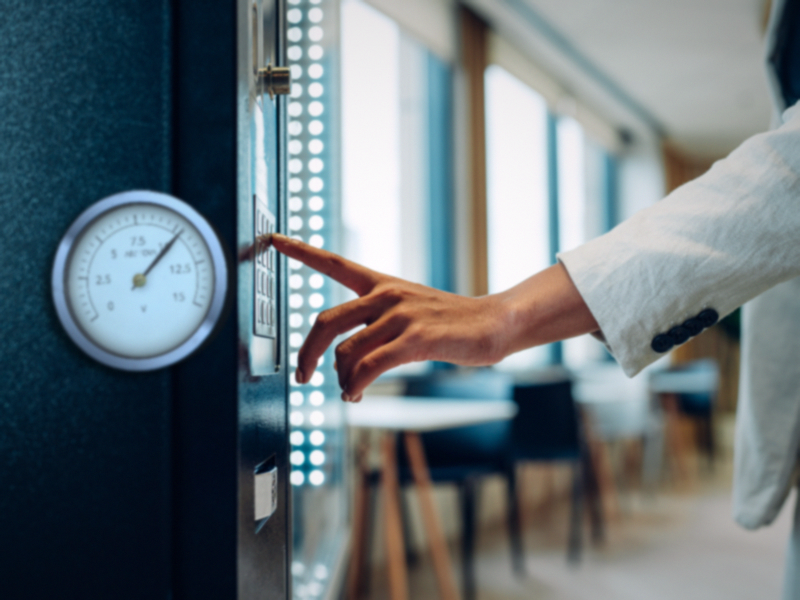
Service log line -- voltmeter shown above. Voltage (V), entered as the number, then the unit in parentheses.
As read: 10.5 (V)
